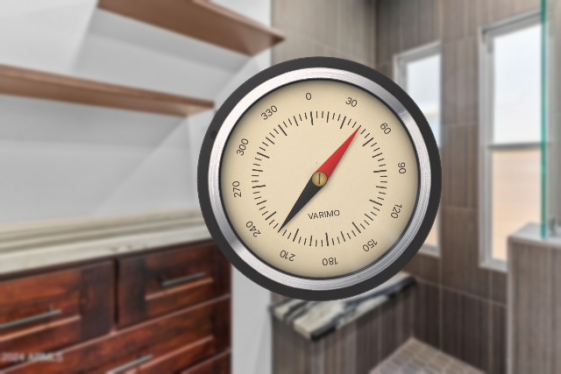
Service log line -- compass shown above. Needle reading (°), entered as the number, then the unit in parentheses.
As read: 45 (°)
